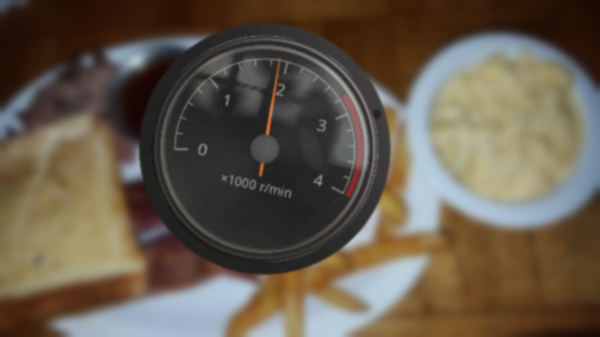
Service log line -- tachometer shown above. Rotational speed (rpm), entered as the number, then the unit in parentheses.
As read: 1900 (rpm)
